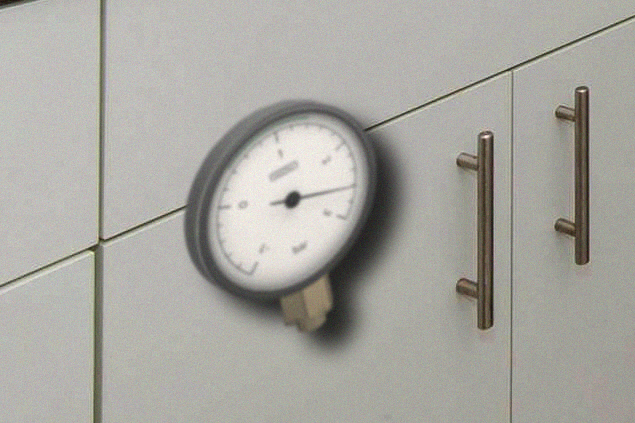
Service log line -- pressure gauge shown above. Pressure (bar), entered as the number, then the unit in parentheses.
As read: 2.6 (bar)
